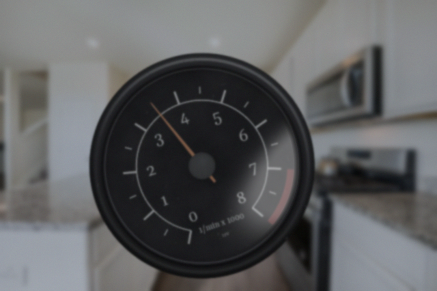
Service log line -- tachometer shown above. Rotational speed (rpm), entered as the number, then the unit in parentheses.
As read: 3500 (rpm)
